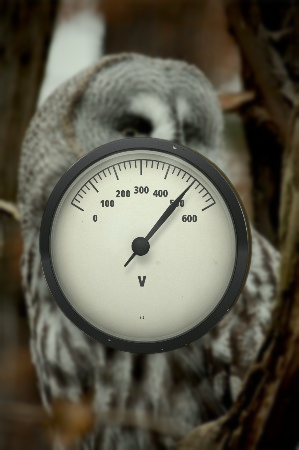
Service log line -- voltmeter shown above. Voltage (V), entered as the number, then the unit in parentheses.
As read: 500 (V)
